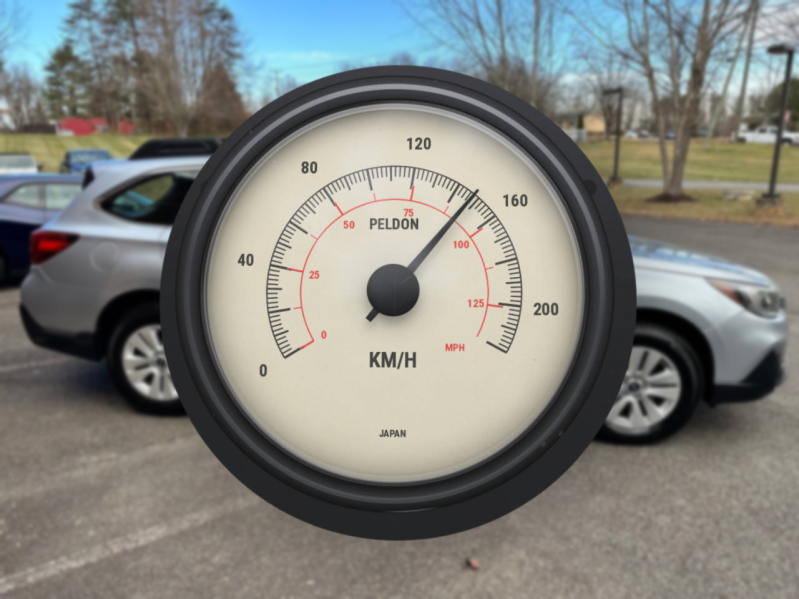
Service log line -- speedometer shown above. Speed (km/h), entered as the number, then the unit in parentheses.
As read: 148 (km/h)
